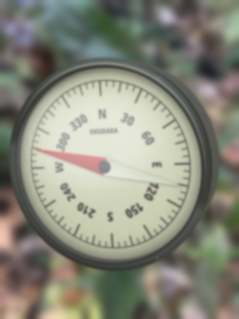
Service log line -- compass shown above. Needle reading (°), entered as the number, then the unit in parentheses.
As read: 285 (°)
